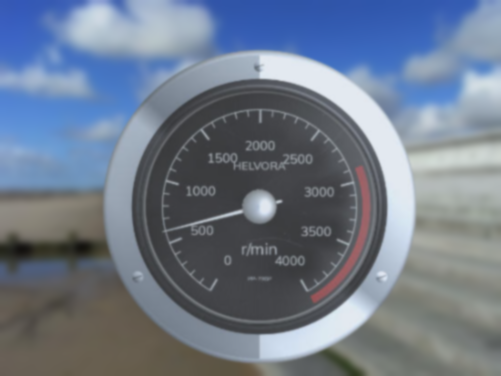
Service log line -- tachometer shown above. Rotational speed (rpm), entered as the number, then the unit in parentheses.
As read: 600 (rpm)
